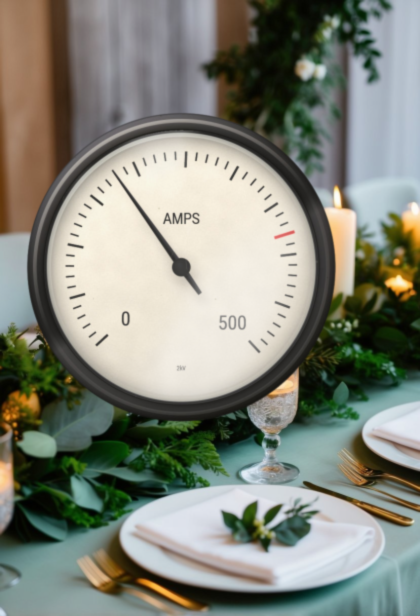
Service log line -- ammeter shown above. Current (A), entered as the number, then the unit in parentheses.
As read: 180 (A)
